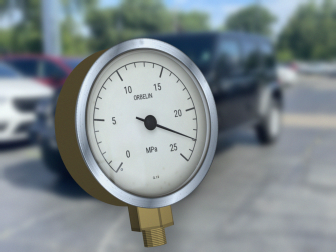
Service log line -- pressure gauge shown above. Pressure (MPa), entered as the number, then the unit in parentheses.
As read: 23 (MPa)
